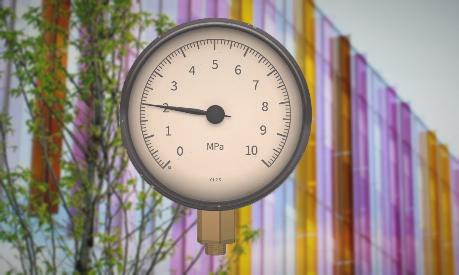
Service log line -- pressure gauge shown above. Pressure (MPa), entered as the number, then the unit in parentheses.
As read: 2 (MPa)
